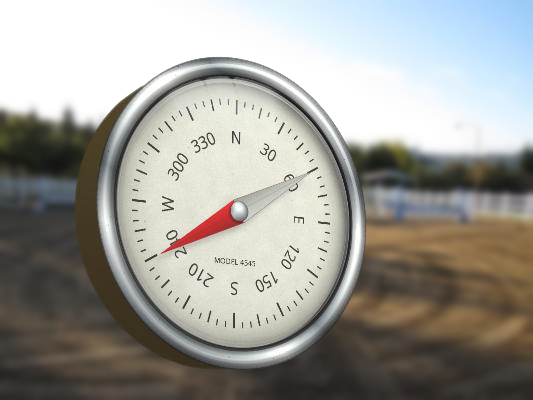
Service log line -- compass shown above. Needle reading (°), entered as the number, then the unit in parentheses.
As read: 240 (°)
